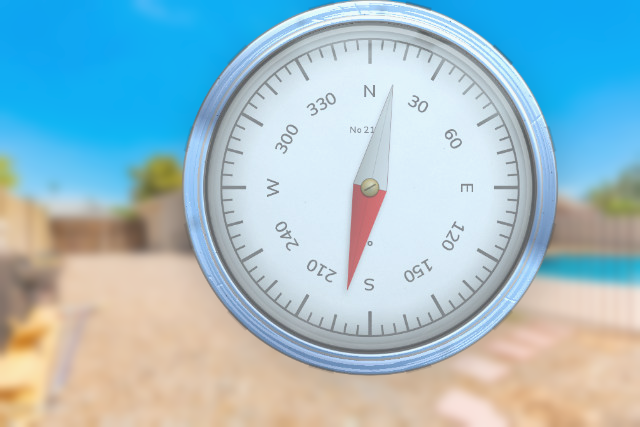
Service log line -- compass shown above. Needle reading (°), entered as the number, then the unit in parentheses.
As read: 192.5 (°)
